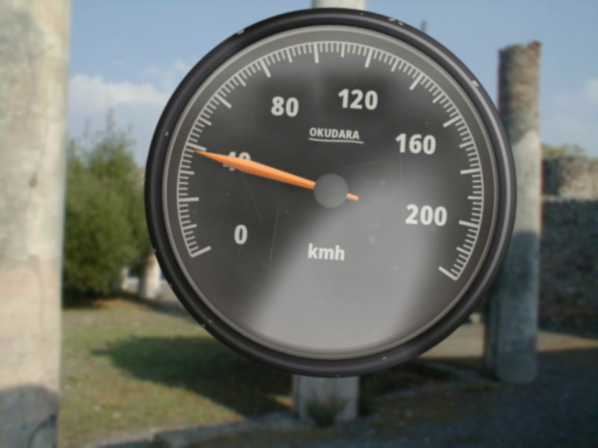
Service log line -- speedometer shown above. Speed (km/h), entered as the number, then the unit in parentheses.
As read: 38 (km/h)
